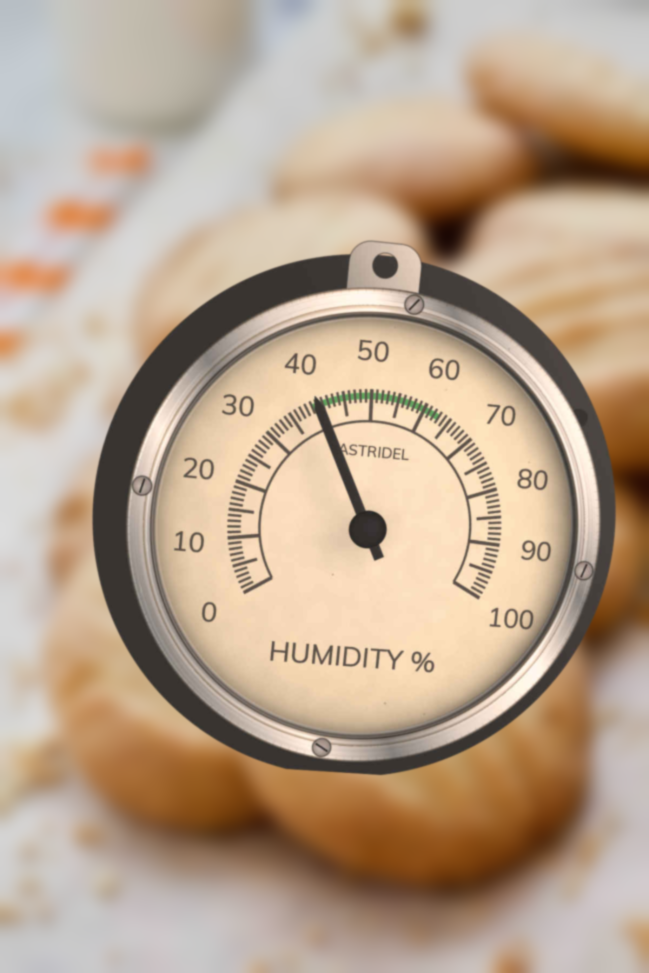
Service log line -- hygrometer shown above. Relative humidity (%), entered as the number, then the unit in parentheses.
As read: 40 (%)
